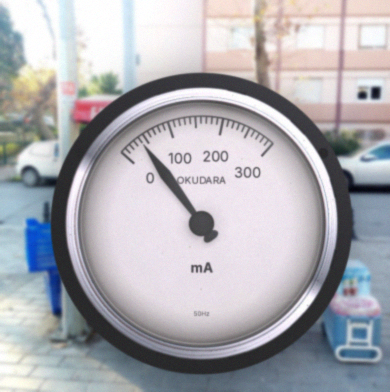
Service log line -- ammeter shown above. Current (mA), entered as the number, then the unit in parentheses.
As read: 40 (mA)
